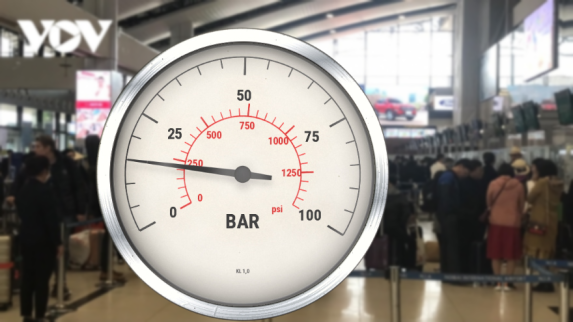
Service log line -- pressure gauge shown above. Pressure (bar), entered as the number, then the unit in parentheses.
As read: 15 (bar)
